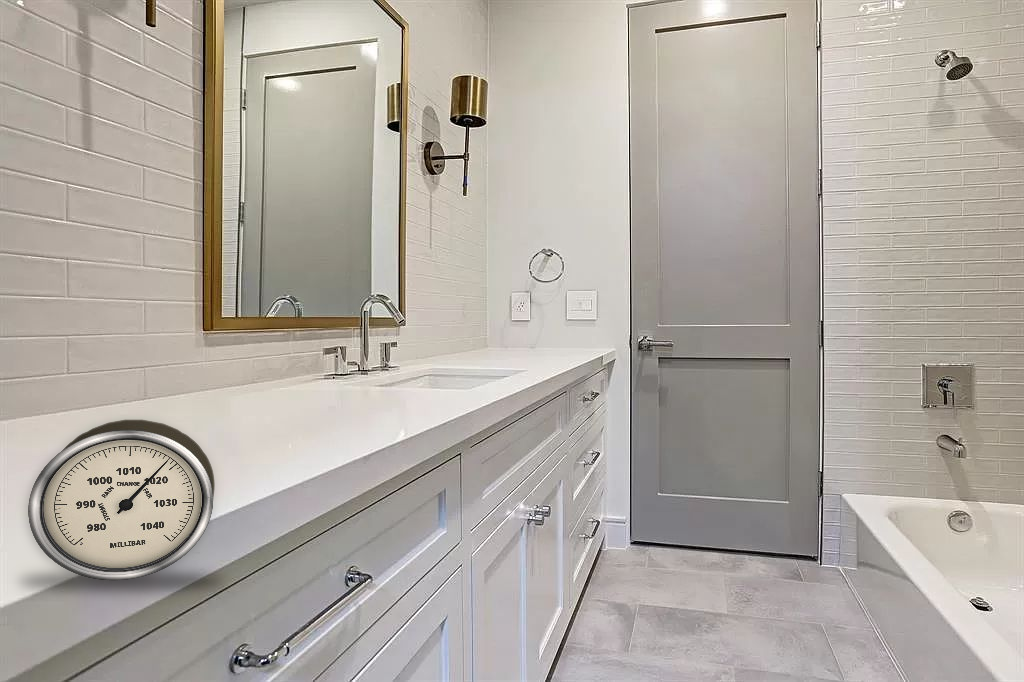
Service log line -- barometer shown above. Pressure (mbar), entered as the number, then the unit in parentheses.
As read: 1018 (mbar)
